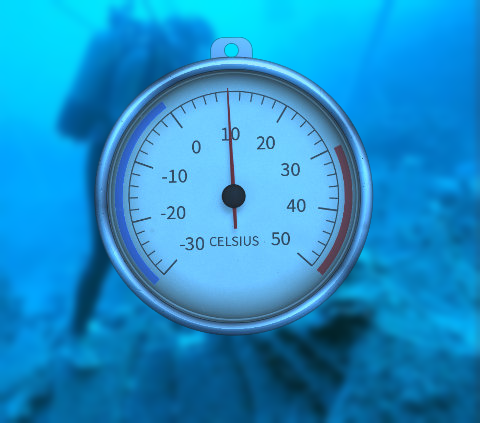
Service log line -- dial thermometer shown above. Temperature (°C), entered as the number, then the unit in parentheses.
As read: 10 (°C)
